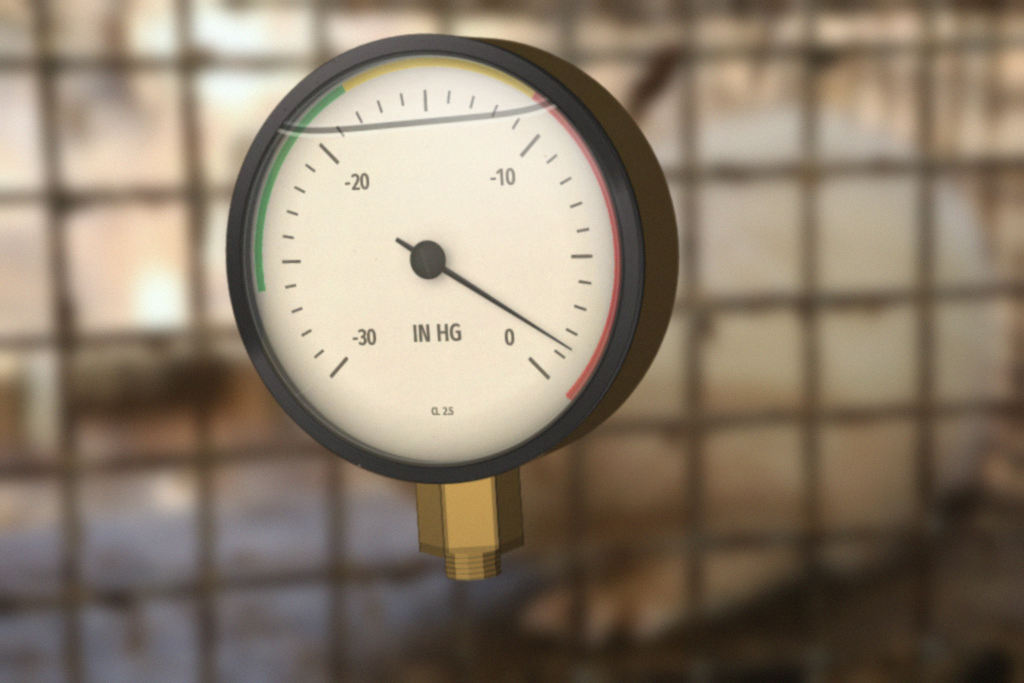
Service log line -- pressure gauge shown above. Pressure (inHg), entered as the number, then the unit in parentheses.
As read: -1.5 (inHg)
